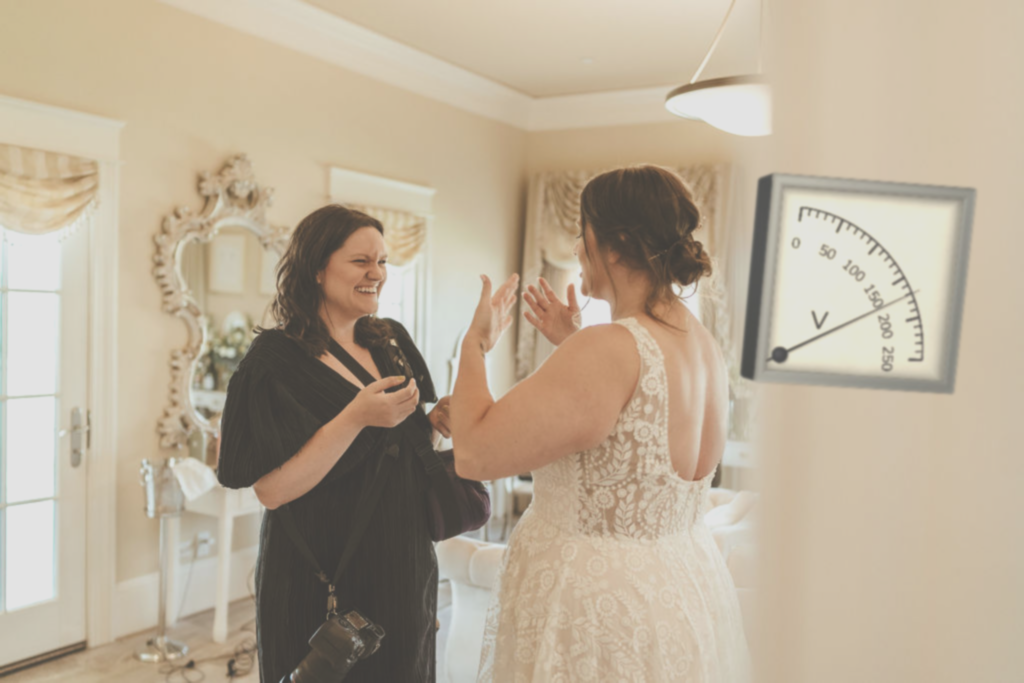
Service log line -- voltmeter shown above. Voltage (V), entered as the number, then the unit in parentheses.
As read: 170 (V)
